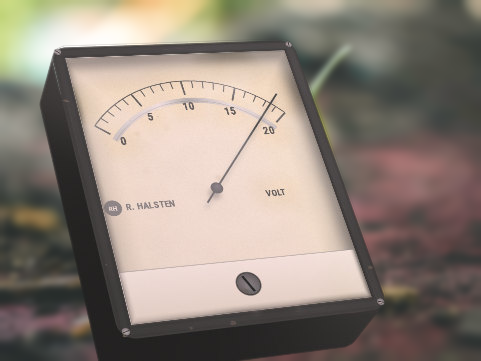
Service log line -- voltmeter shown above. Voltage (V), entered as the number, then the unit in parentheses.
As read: 18.5 (V)
